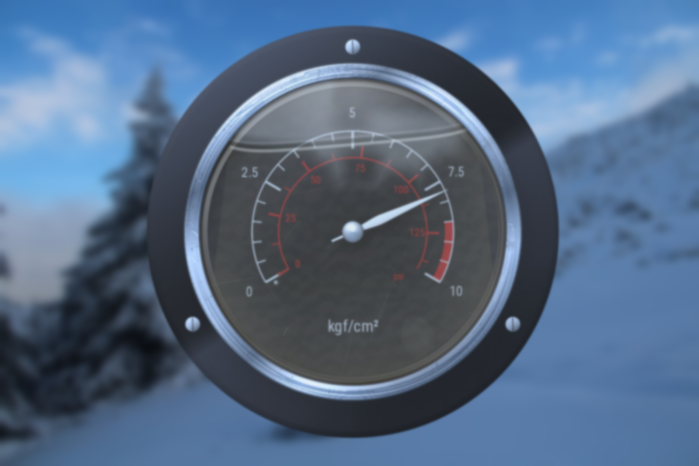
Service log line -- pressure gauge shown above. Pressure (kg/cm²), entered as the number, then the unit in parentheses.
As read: 7.75 (kg/cm²)
